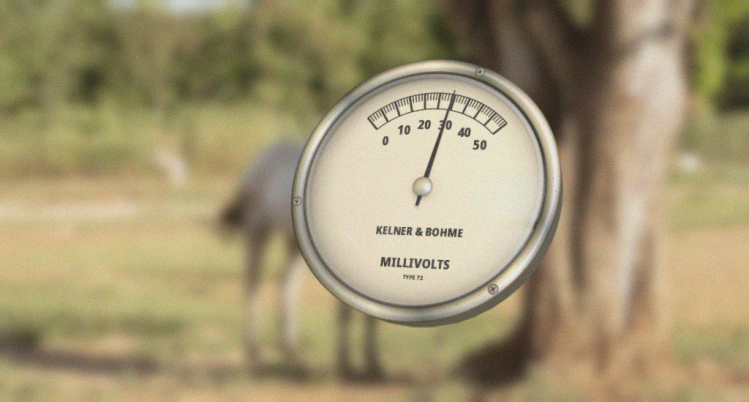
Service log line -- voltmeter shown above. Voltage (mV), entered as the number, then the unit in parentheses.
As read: 30 (mV)
